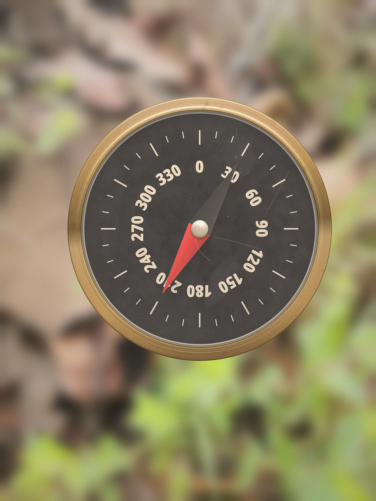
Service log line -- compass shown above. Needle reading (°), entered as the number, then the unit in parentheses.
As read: 210 (°)
